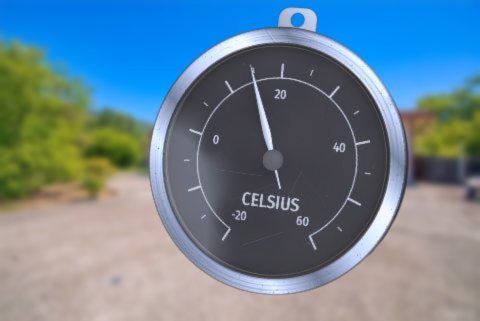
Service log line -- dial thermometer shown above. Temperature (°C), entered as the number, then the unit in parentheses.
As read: 15 (°C)
